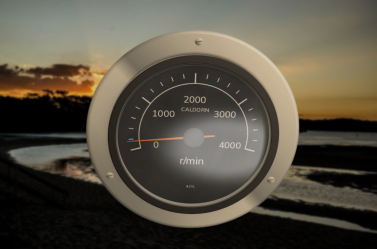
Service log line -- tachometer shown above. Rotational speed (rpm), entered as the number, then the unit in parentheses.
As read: 200 (rpm)
